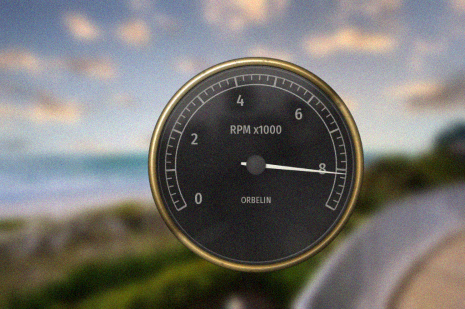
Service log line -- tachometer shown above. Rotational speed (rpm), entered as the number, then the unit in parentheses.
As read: 8100 (rpm)
